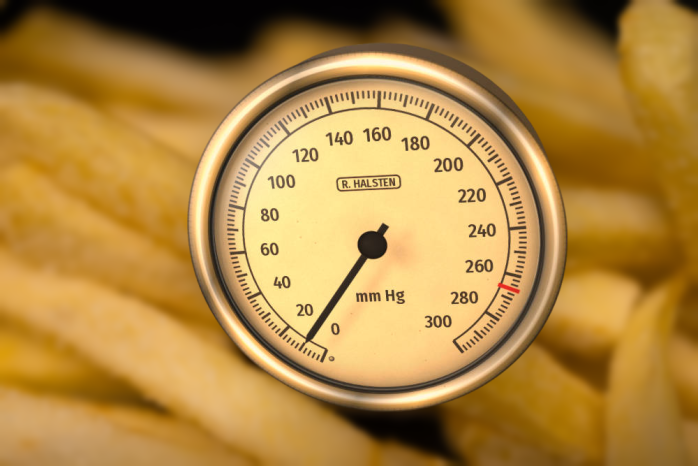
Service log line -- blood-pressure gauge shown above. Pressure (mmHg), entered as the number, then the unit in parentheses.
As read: 10 (mmHg)
